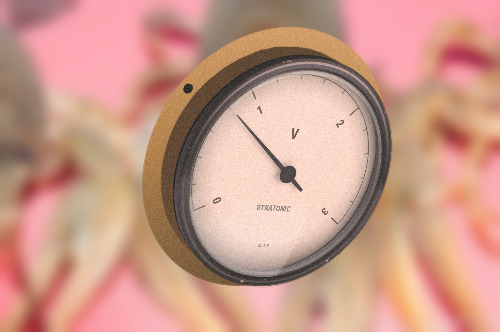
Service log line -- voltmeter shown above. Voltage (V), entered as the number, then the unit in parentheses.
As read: 0.8 (V)
